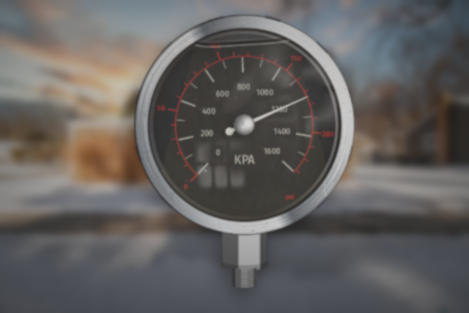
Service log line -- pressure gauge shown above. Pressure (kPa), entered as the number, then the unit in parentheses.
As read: 1200 (kPa)
